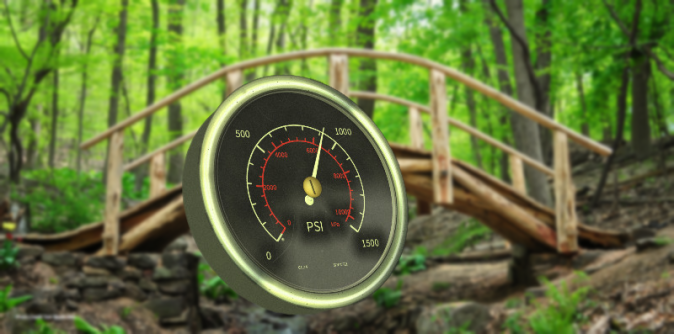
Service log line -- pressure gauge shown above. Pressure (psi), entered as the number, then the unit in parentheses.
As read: 900 (psi)
